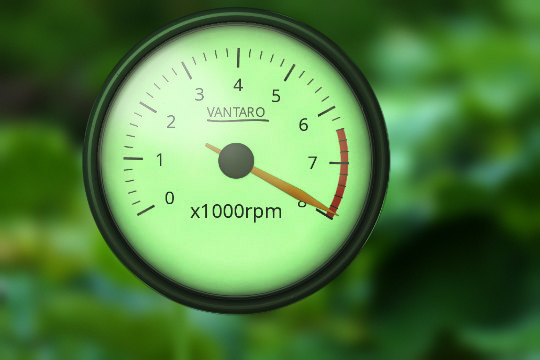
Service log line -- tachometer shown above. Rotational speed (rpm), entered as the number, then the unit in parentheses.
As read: 7900 (rpm)
